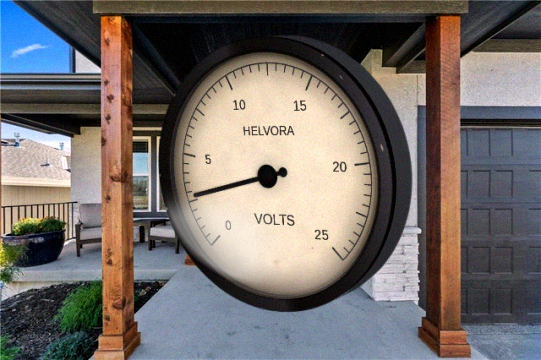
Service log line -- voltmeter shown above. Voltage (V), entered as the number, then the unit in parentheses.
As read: 2.75 (V)
